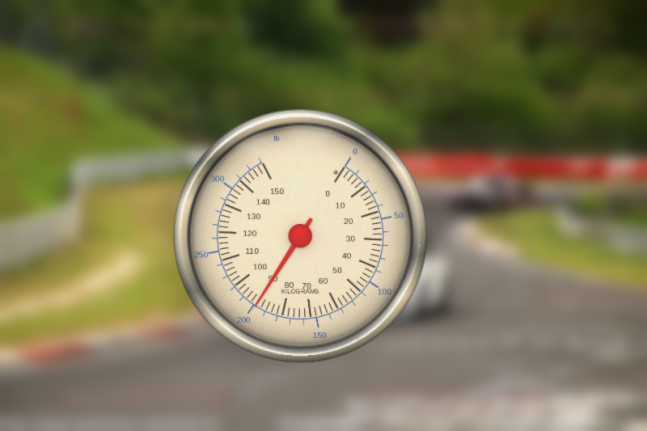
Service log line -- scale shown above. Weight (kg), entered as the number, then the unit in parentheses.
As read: 90 (kg)
